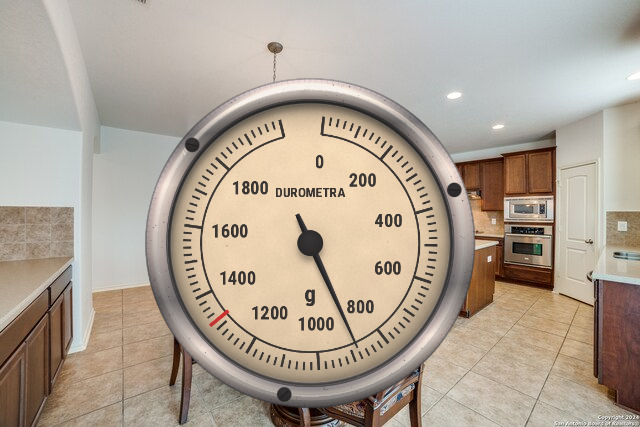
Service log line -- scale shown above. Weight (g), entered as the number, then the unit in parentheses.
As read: 880 (g)
